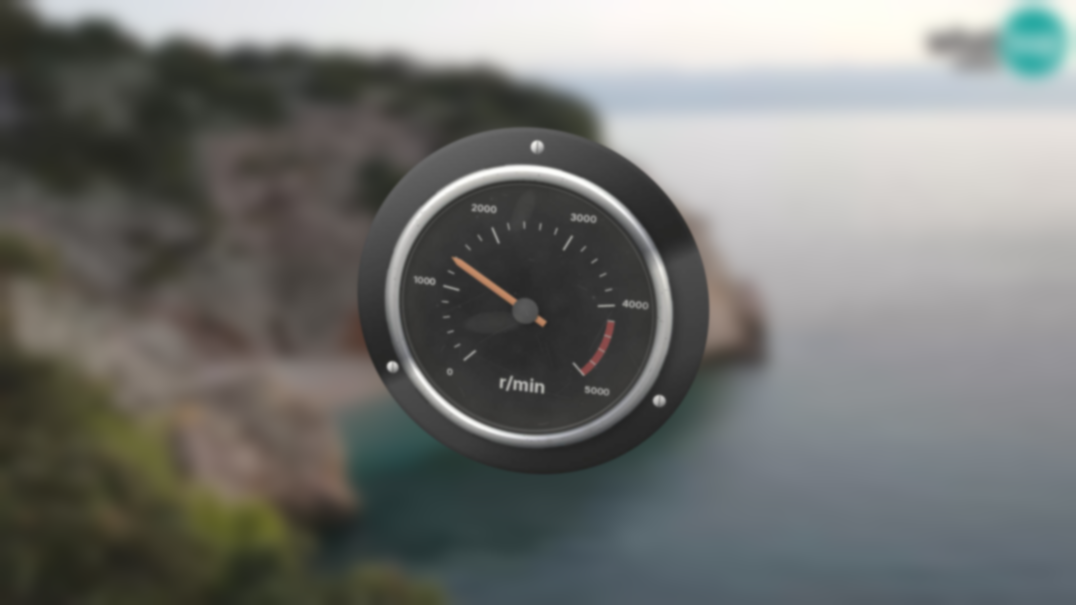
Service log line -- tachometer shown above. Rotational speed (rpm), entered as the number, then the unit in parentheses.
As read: 1400 (rpm)
